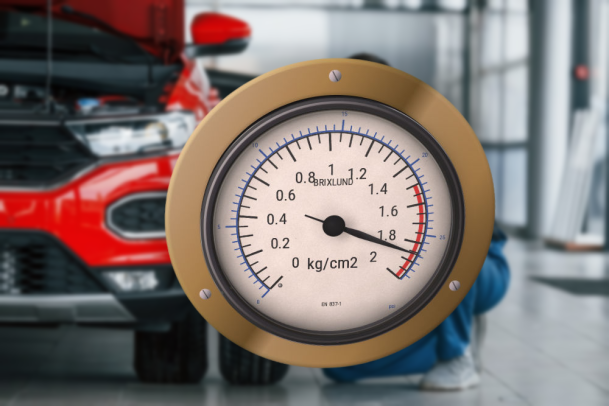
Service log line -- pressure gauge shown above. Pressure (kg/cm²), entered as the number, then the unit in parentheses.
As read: 1.85 (kg/cm²)
